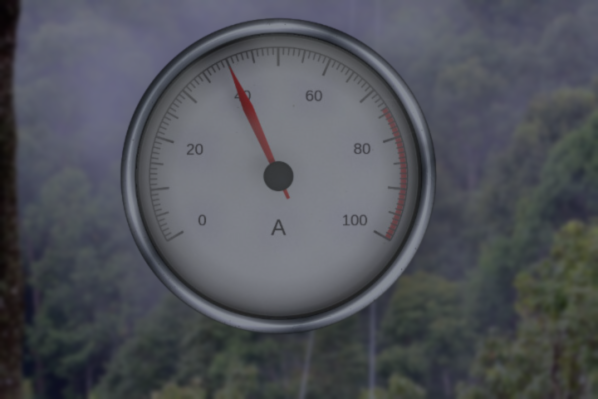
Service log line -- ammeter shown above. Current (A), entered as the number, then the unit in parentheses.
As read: 40 (A)
